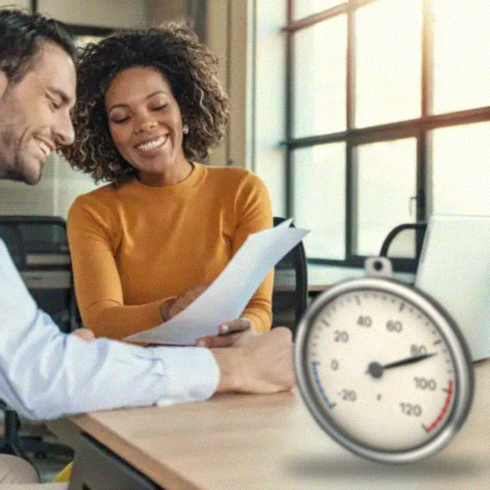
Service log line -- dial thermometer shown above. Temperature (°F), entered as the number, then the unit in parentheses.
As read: 84 (°F)
